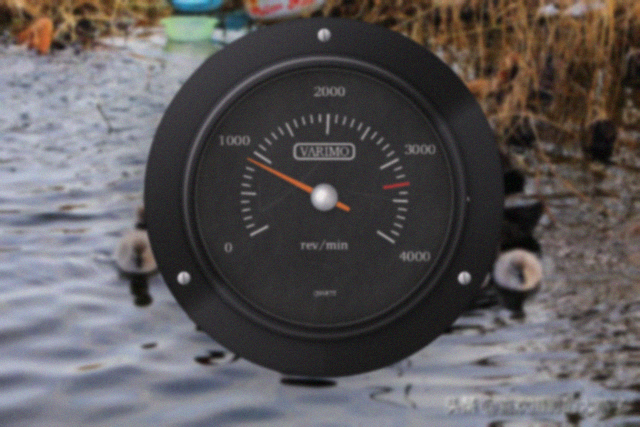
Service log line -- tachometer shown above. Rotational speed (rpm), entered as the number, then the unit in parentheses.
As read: 900 (rpm)
